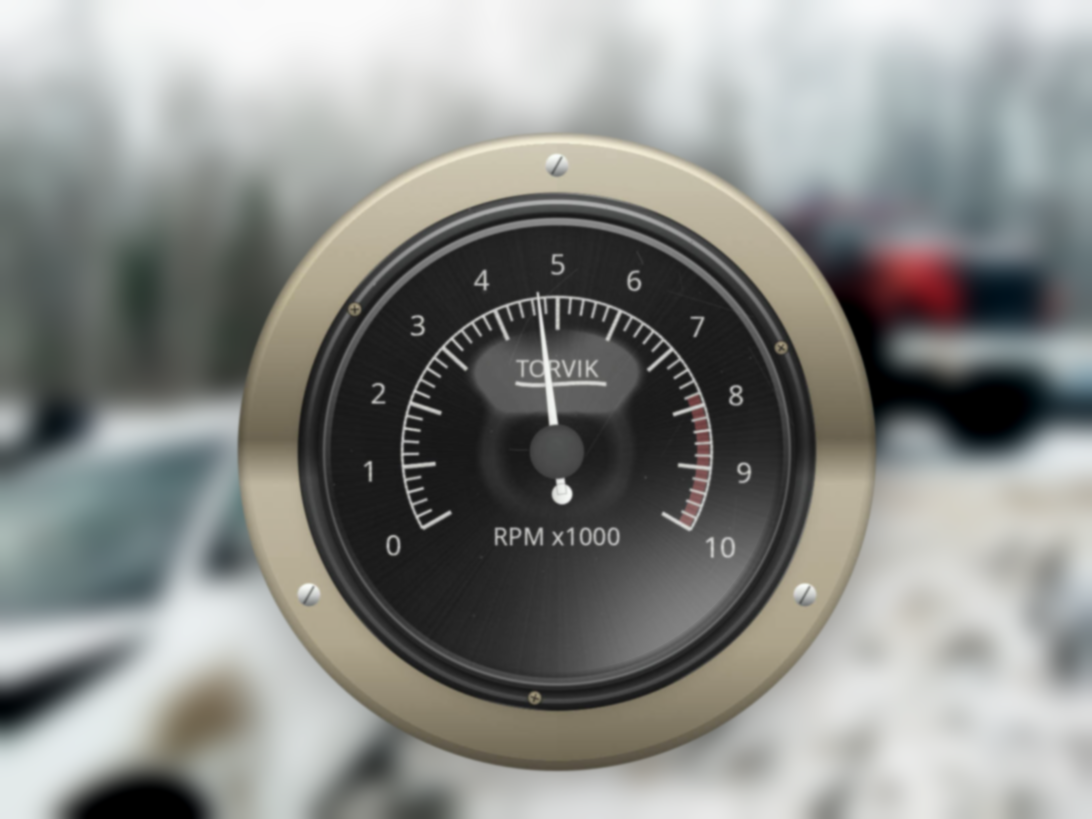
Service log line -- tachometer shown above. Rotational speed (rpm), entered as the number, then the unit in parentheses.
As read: 4700 (rpm)
